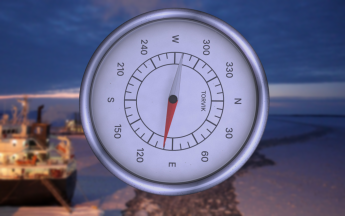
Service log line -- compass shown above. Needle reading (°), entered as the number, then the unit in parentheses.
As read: 100 (°)
